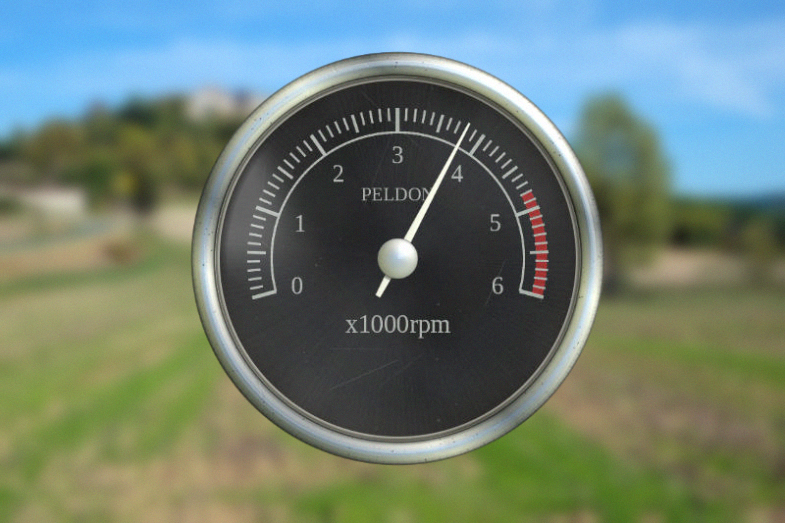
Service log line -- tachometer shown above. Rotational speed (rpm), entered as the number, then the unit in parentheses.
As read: 3800 (rpm)
